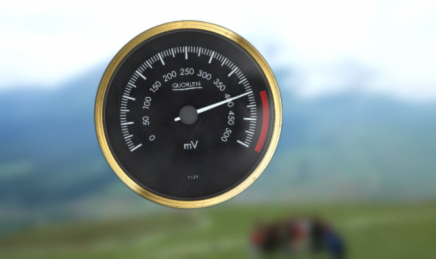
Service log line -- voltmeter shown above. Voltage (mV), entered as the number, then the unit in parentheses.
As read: 400 (mV)
